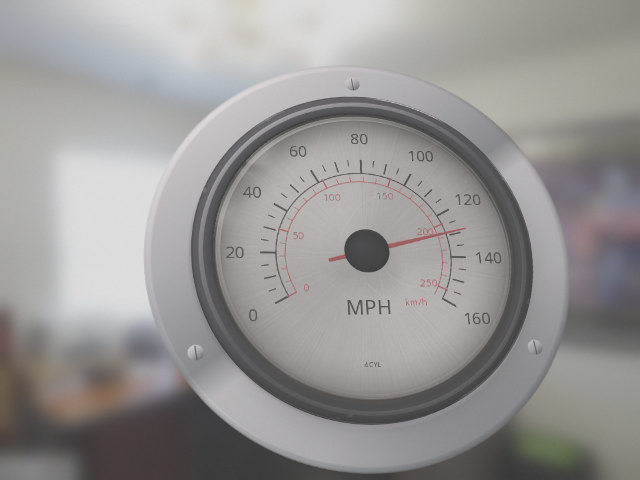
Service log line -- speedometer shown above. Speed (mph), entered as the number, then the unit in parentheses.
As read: 130 (mph)
